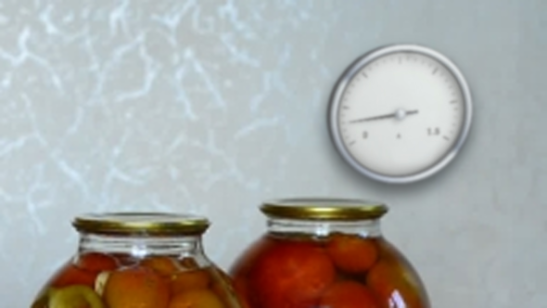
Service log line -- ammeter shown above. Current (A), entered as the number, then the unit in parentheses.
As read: 0.15 (A)
